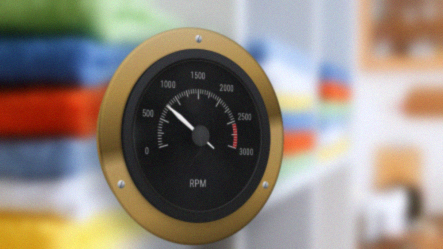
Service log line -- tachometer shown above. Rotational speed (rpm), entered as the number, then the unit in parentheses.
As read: 750 (rpm)
